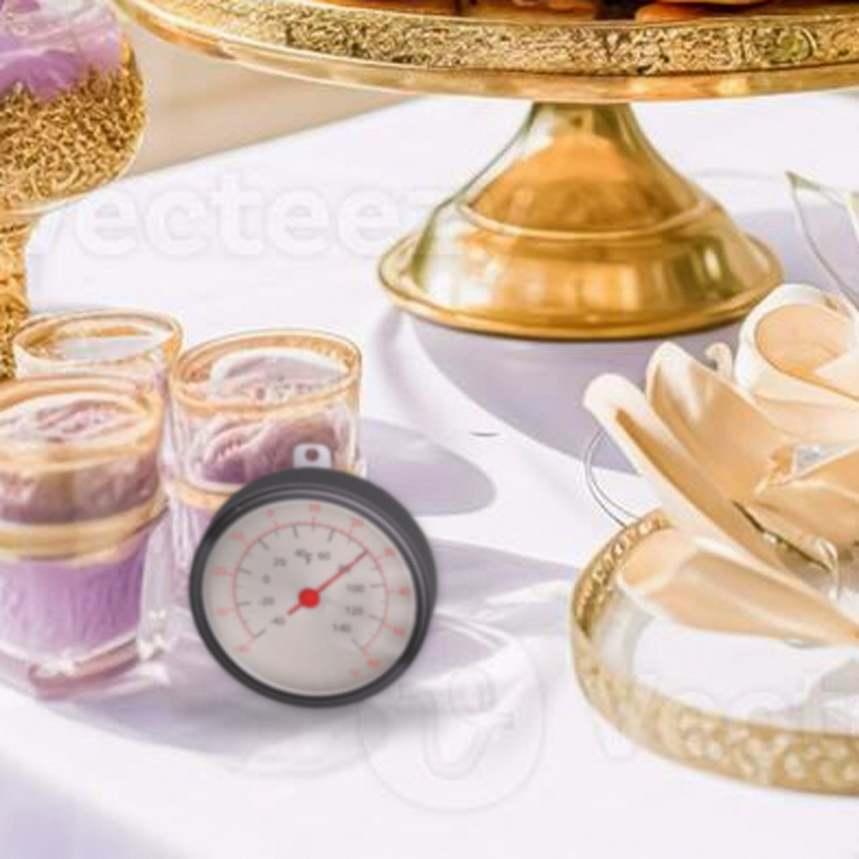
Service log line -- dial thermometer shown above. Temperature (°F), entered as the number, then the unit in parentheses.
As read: 80 (°F)
